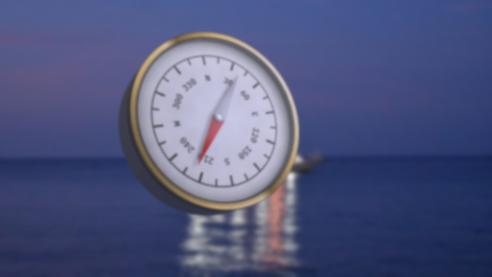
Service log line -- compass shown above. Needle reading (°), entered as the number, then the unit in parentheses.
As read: 217.5 (°)
